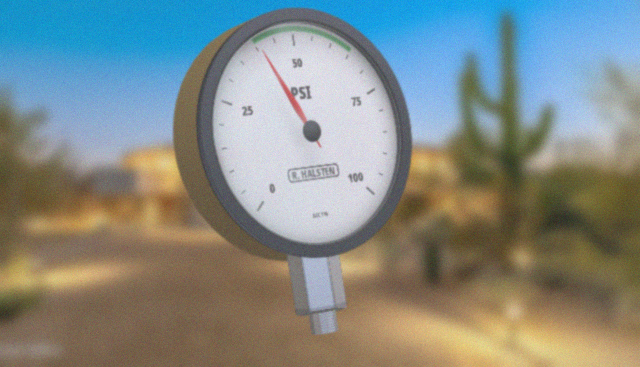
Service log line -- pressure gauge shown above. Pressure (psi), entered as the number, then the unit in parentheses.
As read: 40 (psi)
